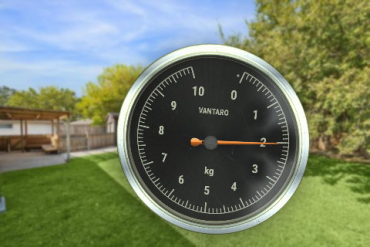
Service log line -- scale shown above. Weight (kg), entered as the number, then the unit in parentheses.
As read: 2 (kg)
